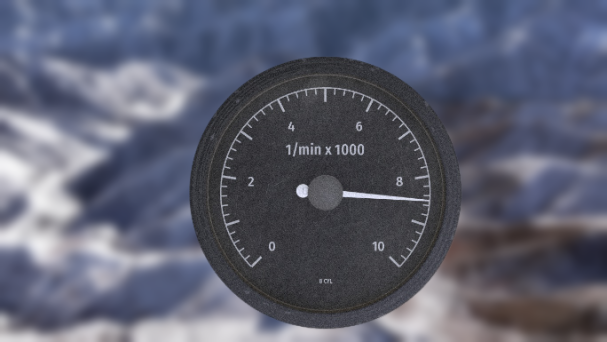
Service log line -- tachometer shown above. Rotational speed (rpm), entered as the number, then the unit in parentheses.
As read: 8500 (rpm)
